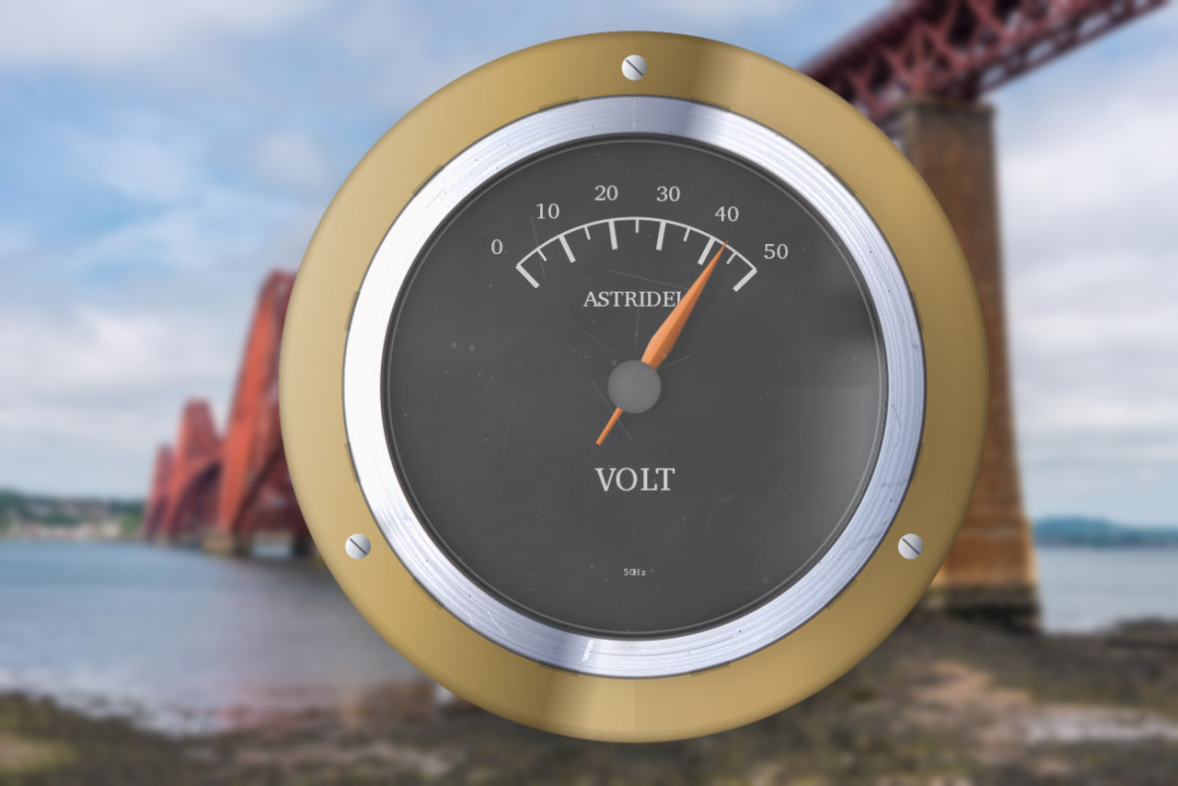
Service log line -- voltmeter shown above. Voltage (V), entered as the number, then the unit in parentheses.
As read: 42.5 (V)
